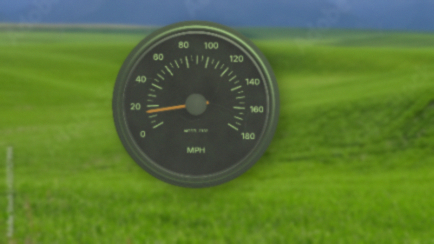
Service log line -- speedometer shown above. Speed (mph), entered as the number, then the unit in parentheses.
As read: 15 (mph)
